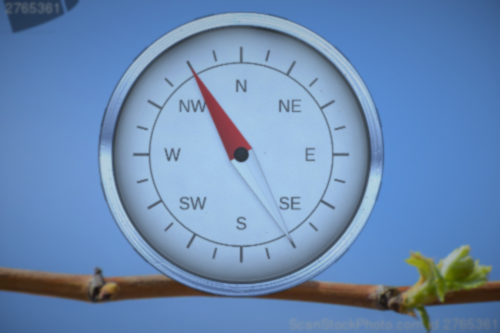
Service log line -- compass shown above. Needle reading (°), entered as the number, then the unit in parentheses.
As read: 330 (°)
